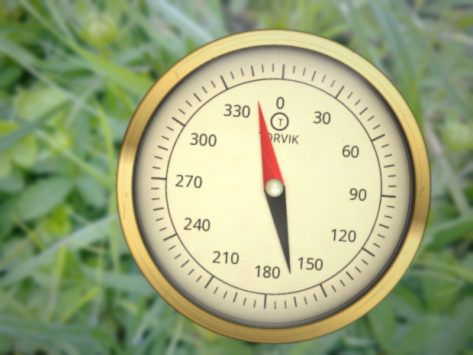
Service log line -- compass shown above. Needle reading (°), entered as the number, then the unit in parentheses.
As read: 345 (°)
